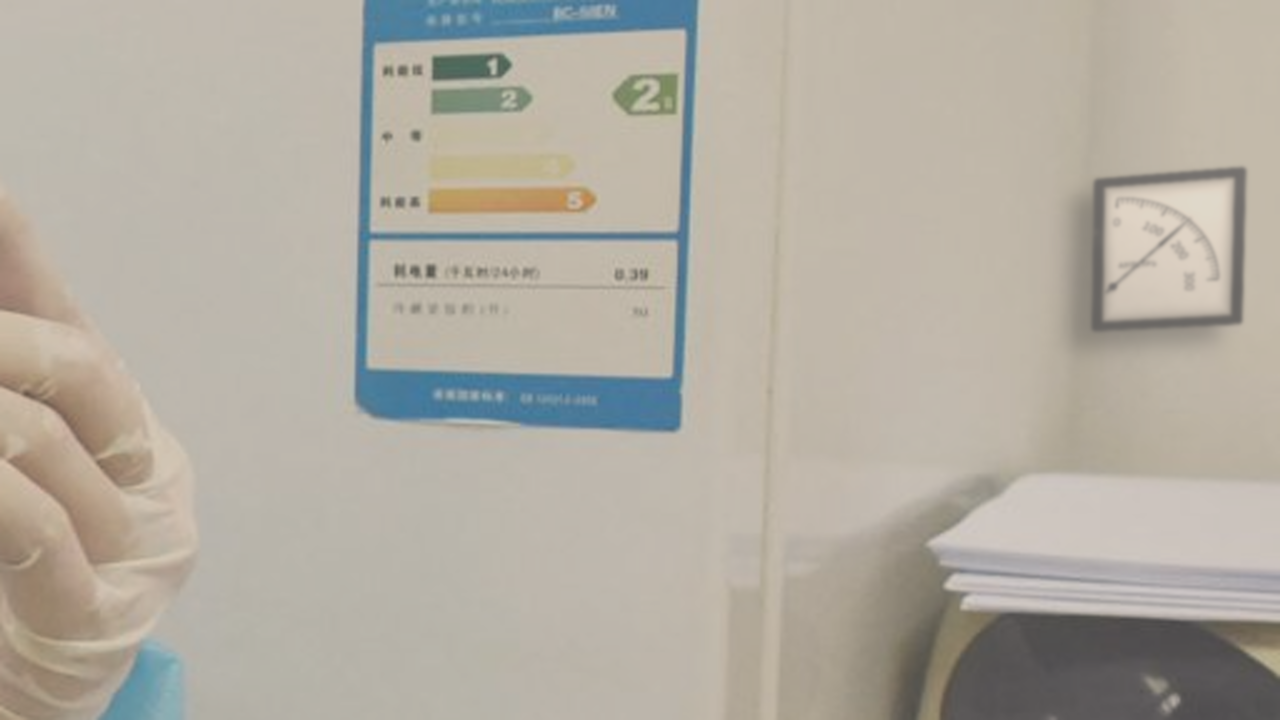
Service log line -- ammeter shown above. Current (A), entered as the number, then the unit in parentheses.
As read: 150 (A)
